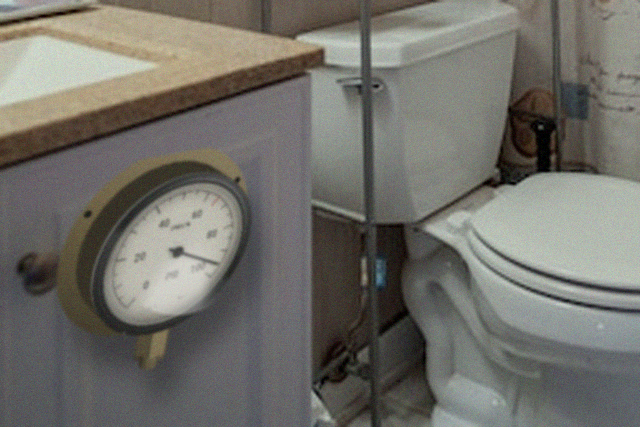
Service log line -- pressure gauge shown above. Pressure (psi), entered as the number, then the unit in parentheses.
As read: 95 (psi)
